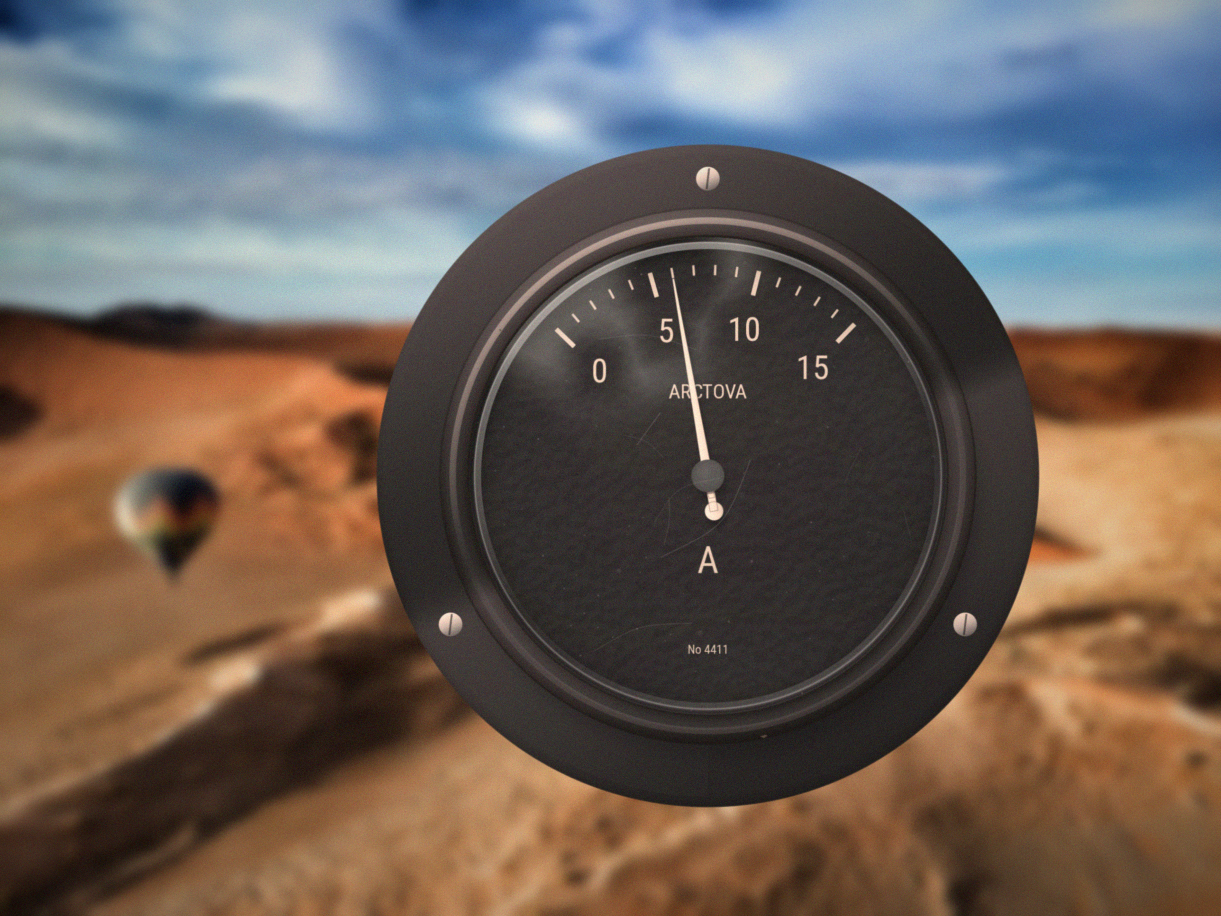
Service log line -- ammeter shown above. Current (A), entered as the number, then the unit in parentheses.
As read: 6 (A)
